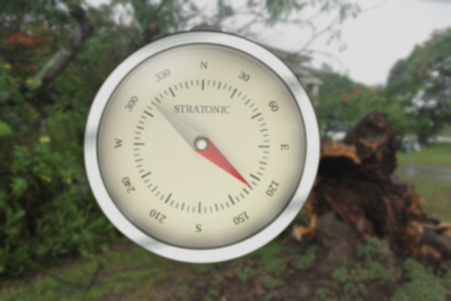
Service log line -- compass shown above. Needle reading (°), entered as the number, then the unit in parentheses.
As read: 130 (°)
